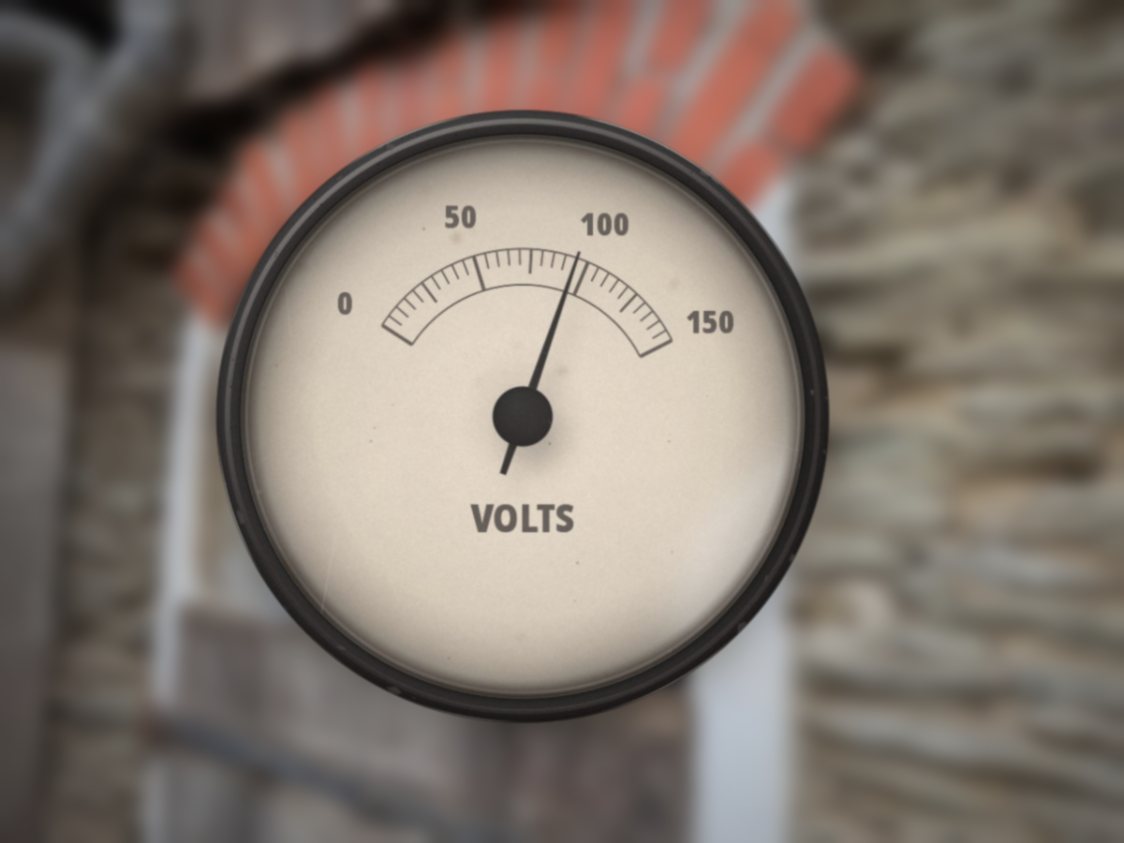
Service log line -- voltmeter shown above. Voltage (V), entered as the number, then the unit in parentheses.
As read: 95 (V)
